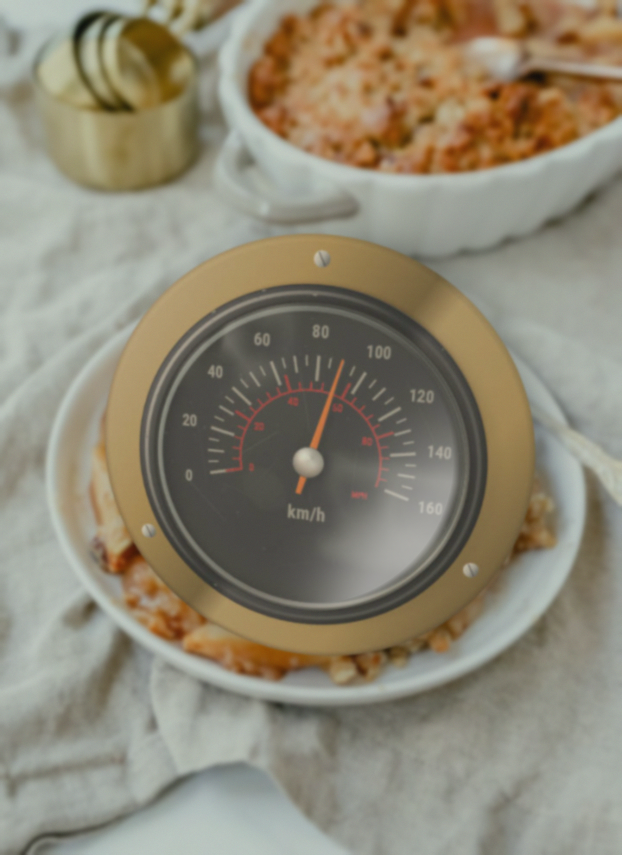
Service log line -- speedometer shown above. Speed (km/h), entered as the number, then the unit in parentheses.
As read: 90 (km/h)
